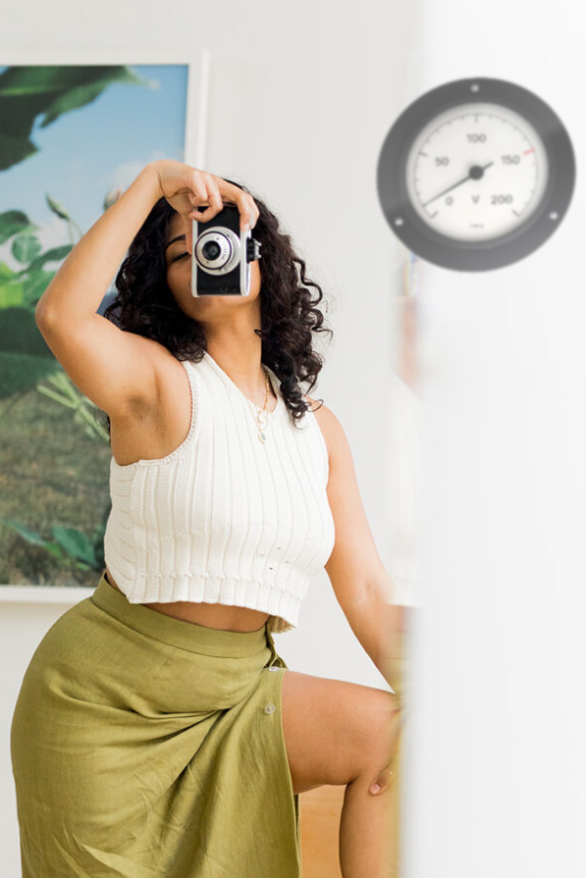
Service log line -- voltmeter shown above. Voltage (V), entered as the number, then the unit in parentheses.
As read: 10 (V)
